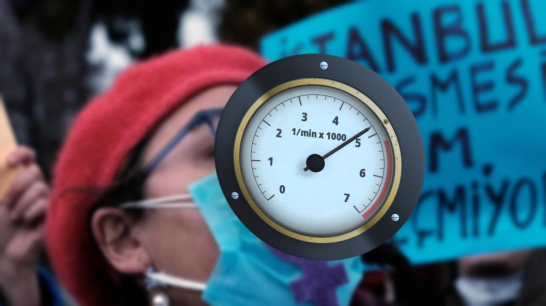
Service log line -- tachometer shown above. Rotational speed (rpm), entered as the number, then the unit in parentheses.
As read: 4800 (rpm)
